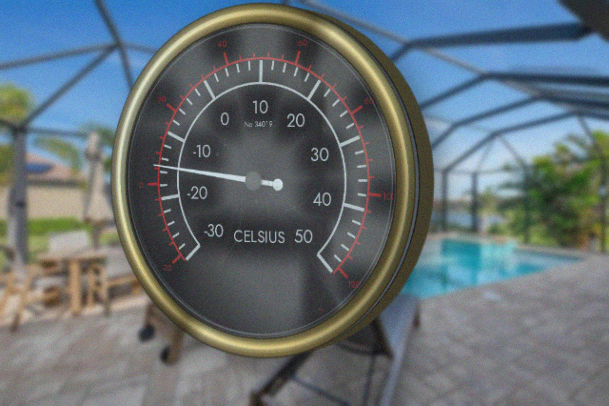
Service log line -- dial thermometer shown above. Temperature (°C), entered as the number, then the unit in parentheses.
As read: -15 (°C)
